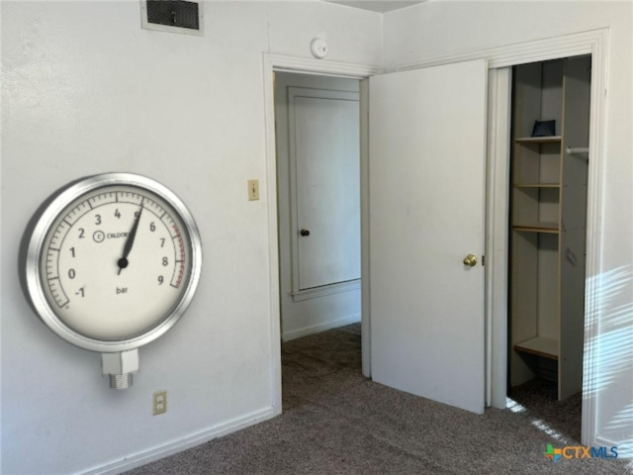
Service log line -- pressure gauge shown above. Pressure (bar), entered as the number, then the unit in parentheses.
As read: 5 (bar)
